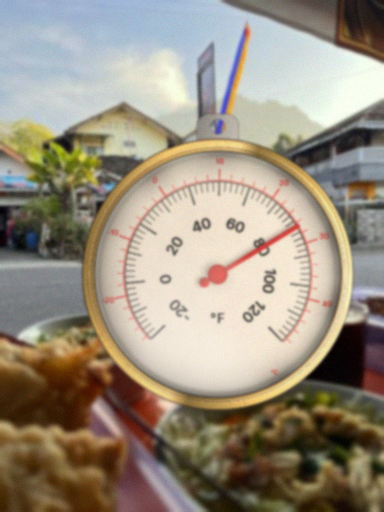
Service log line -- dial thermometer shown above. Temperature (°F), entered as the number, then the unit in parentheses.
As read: 80 (°F)
